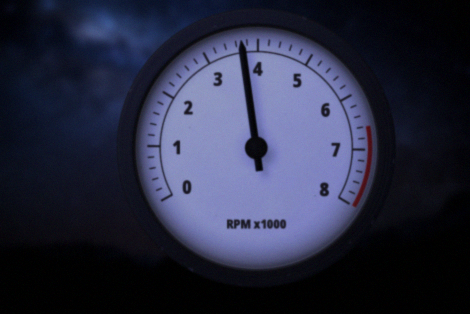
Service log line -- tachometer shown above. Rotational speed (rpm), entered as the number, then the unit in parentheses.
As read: 3700 (rpm)
